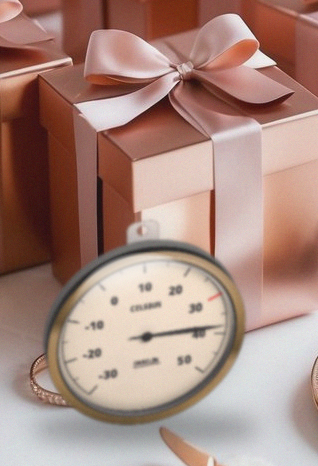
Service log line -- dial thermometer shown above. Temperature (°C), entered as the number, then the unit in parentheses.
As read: 37.5 (°C)
